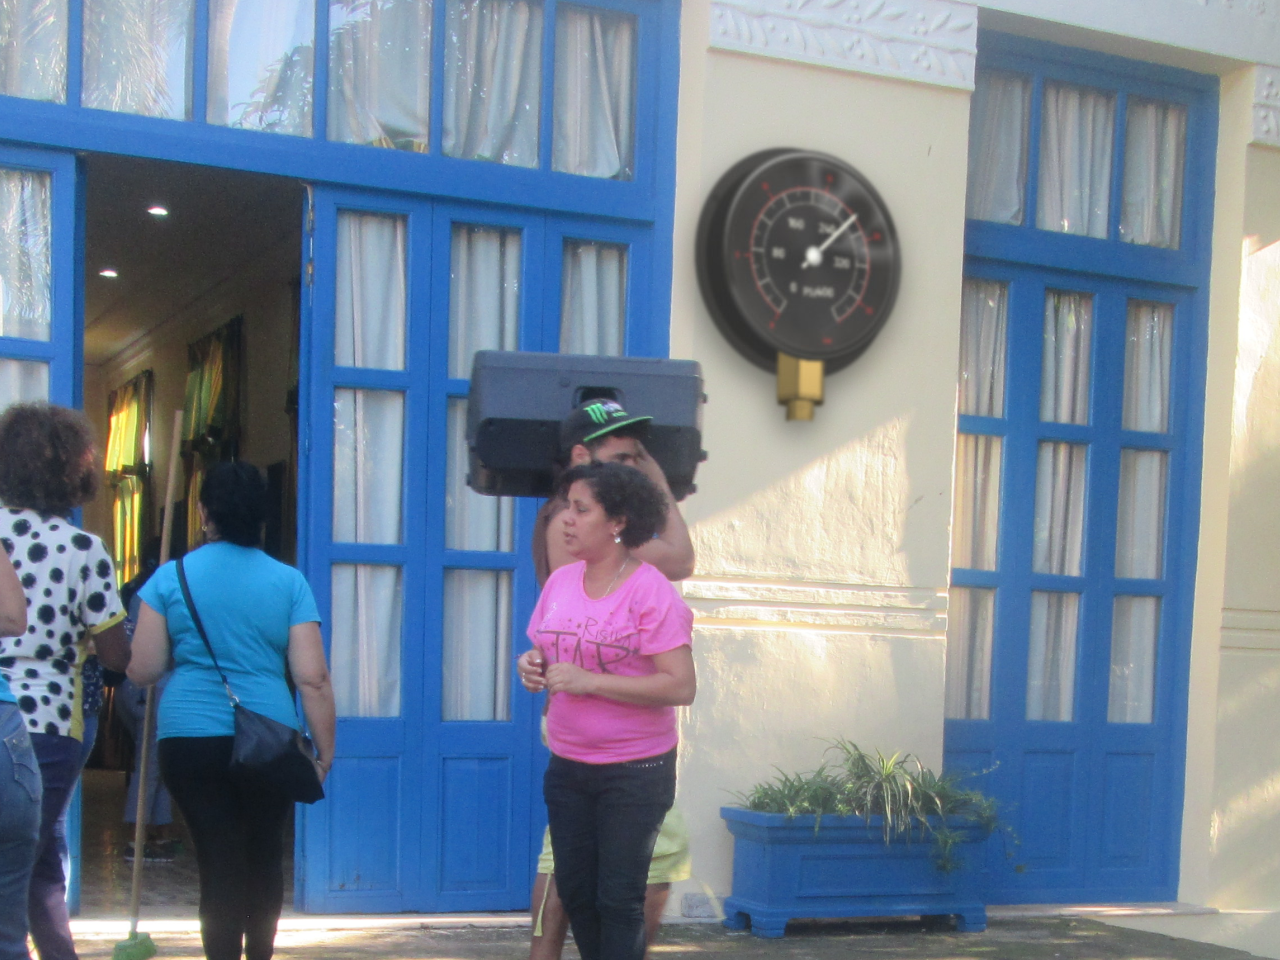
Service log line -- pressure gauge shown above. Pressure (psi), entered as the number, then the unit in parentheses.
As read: 260 (psi)
